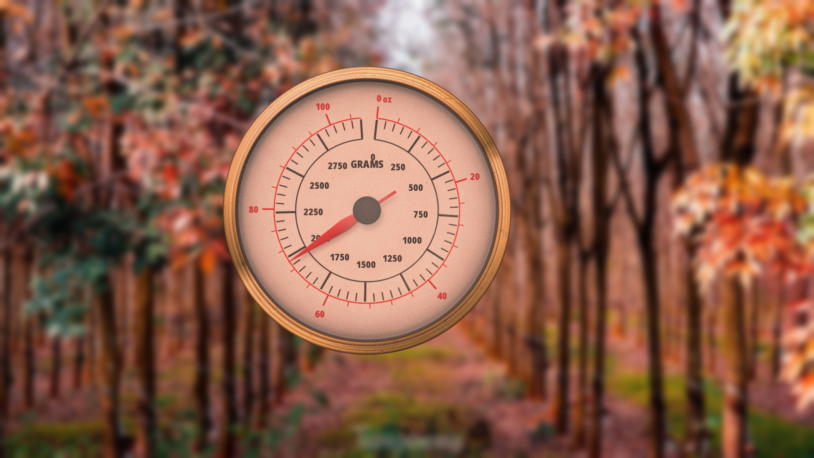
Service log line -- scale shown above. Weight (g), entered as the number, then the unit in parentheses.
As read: 1975 (g)
